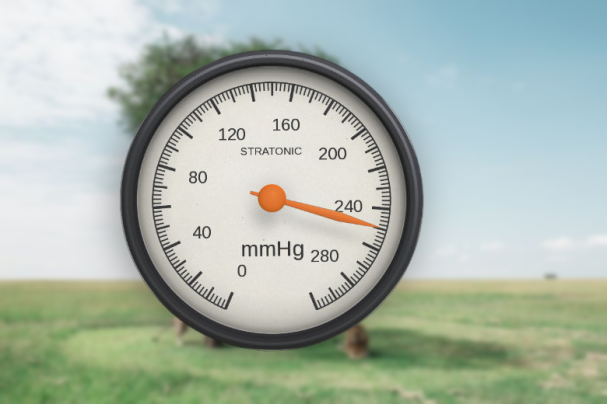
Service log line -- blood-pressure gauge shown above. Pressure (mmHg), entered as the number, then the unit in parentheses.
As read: 250 (mmHg)
